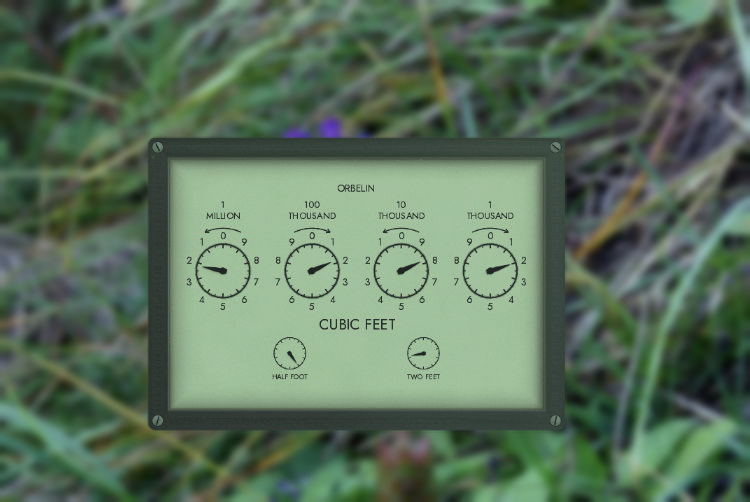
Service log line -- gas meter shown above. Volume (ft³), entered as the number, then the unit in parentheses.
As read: 218200 (ft³)
